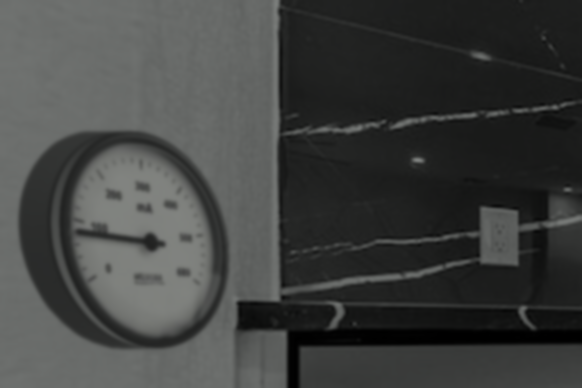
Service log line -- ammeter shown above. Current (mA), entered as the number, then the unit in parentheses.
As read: 80 (mA)
